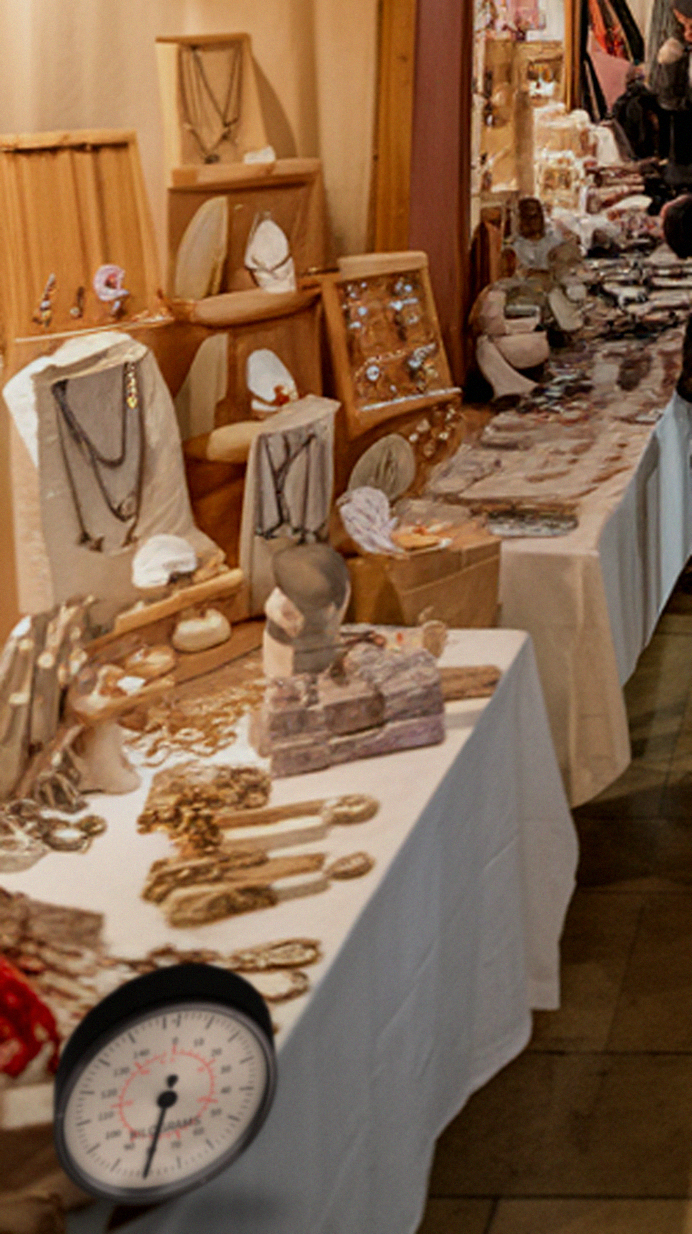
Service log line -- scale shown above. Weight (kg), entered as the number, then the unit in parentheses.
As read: 80 (kg)
